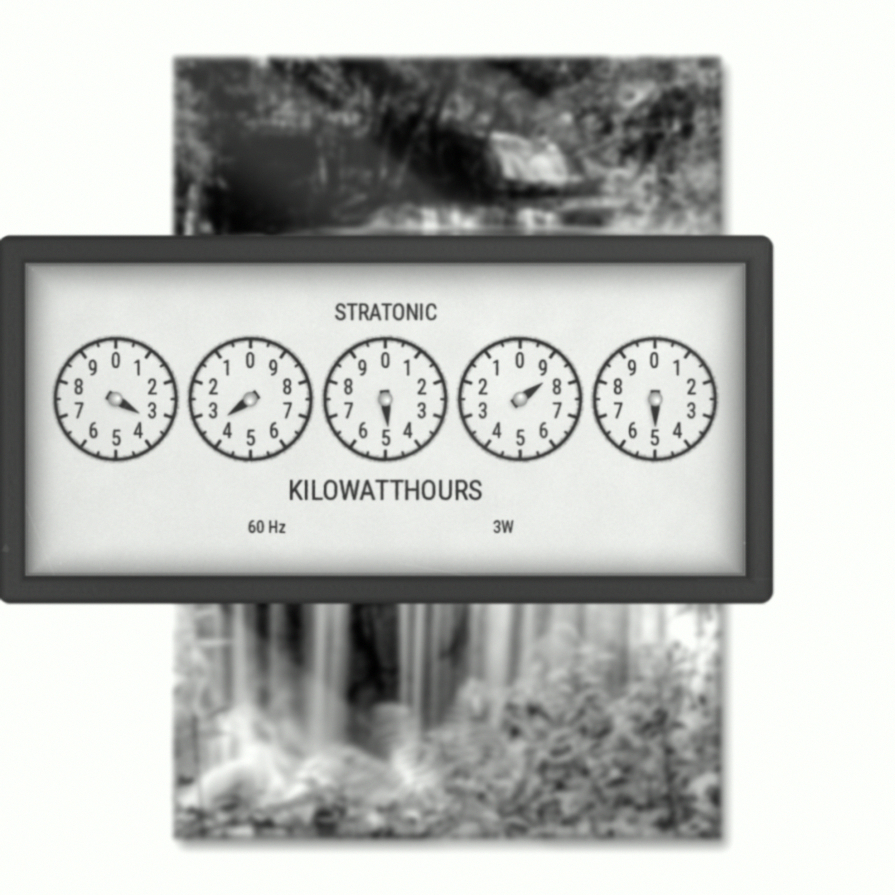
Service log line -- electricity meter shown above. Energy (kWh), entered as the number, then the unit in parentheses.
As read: 33485 (kWh)
